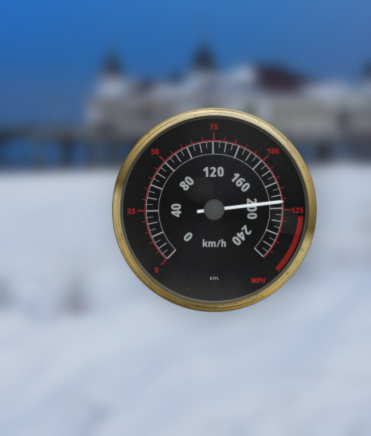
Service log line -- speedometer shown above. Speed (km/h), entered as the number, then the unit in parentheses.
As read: 195 (km/h)
